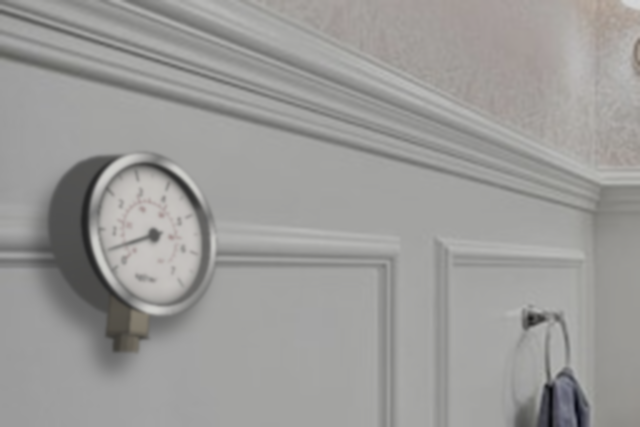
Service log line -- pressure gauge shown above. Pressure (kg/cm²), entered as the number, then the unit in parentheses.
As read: 0.5 (kg/cm²)
